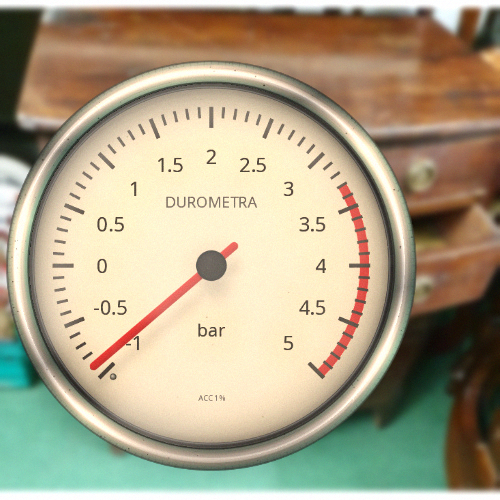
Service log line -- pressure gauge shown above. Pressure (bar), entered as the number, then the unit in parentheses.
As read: -0.9 (bar)
